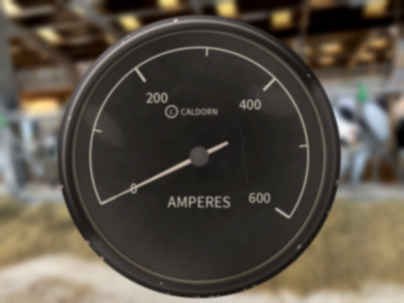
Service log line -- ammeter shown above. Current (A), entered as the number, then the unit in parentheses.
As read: 0 (A)
